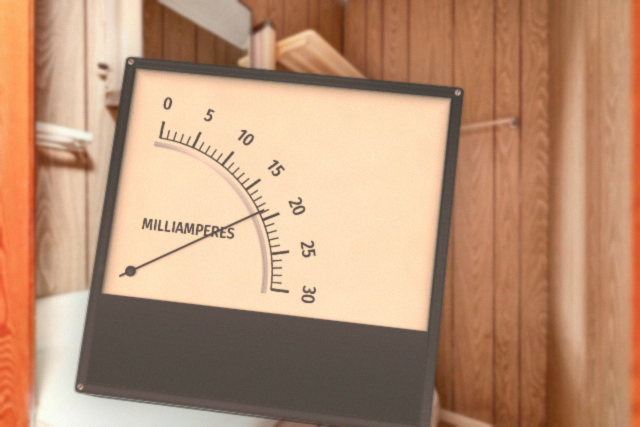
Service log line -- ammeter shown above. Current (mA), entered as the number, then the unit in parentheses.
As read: 19 (mA)
